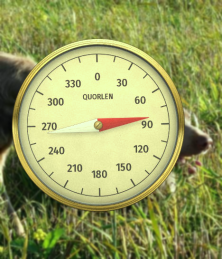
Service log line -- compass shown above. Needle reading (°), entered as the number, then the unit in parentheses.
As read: 82.5 (°)
